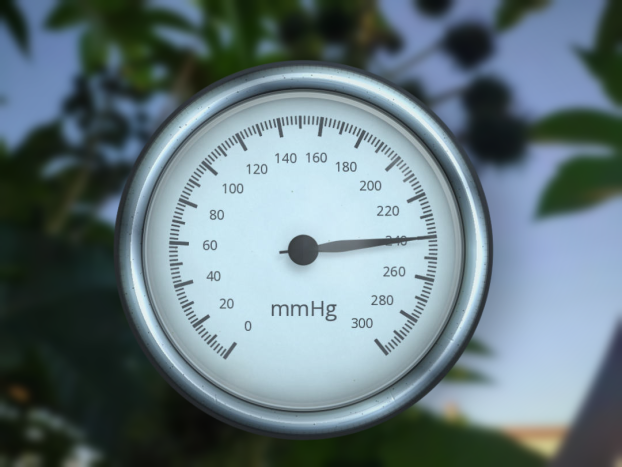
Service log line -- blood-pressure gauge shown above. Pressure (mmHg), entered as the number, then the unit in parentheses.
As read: 240 (mmHg)
